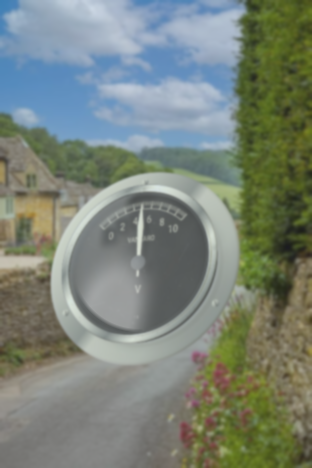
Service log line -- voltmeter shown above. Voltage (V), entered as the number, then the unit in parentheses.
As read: 5 (V)
